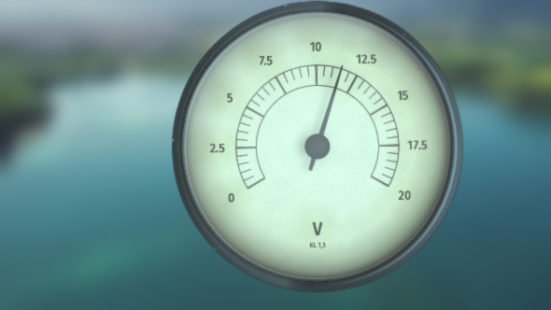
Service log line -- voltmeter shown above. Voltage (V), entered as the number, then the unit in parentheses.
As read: 11.5 (V)
